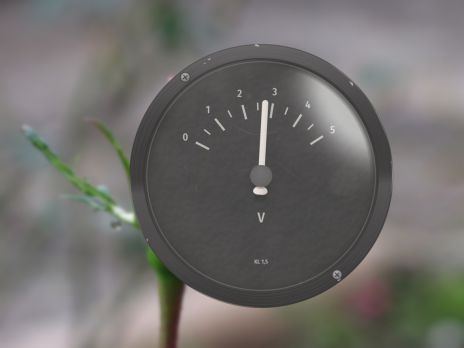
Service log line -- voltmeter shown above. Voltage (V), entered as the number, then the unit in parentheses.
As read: 2.75 (V)
